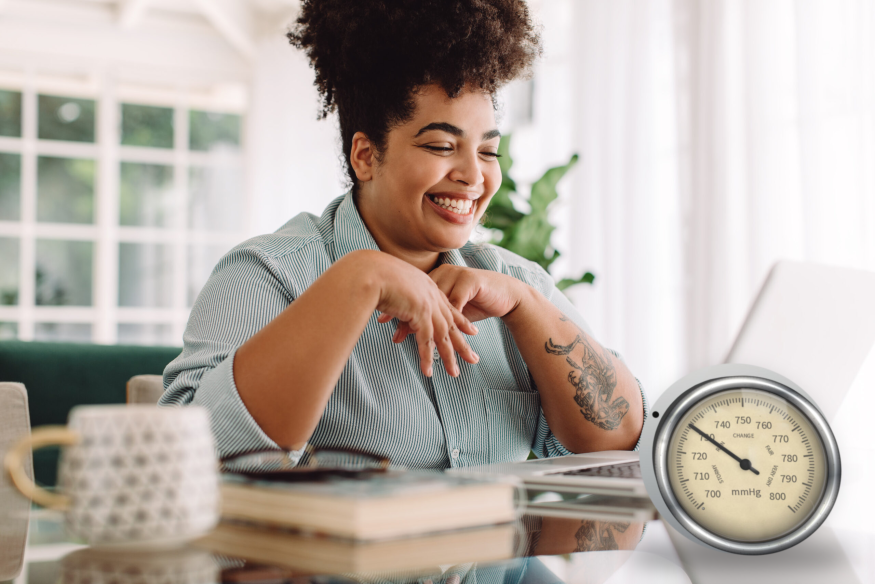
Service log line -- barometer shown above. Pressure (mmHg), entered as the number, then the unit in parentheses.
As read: 730 (mmHg)
